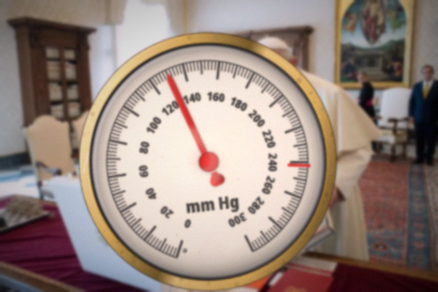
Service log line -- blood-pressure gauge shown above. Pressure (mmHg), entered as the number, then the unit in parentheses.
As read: 130 (mmHg)
